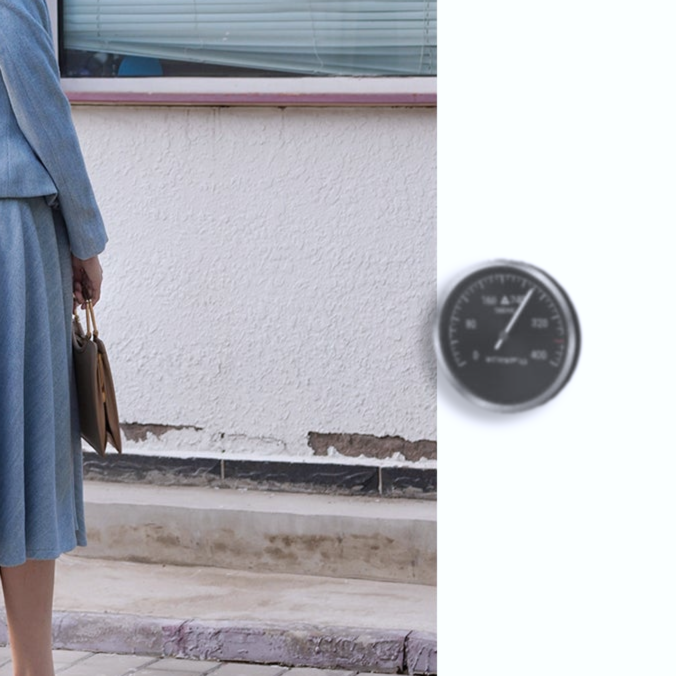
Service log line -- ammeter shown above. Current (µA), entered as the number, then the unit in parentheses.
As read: 260 (µA)
